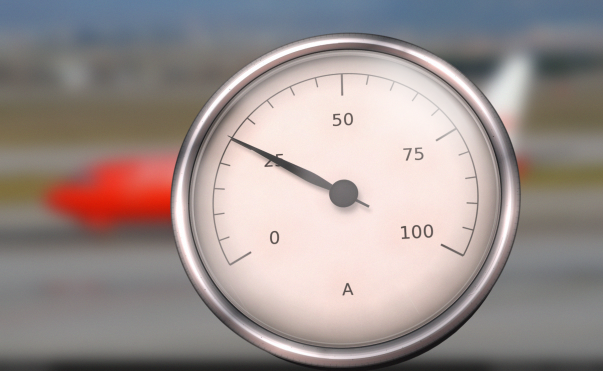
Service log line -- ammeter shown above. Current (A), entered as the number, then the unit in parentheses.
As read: 25 (A)
